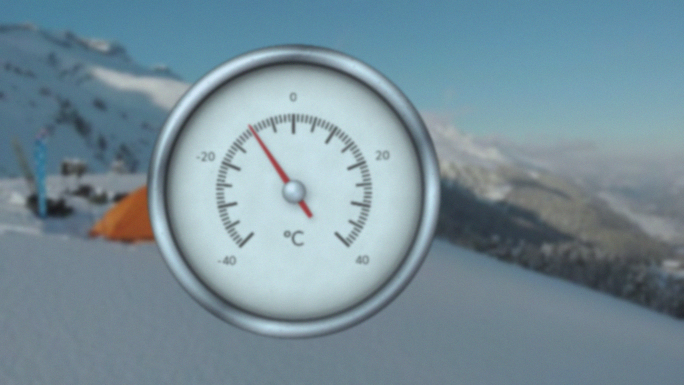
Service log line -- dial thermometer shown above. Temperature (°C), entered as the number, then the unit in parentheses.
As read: -10 (°C)
